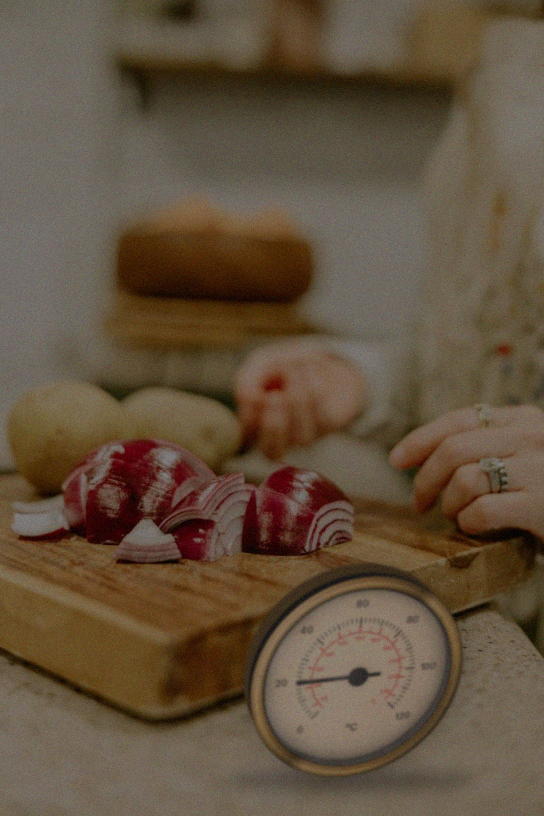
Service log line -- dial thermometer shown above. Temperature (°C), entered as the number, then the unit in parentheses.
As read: 20 (°C)
